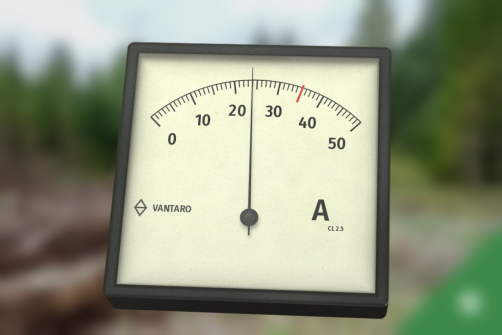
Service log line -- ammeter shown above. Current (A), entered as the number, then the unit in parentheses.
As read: 24 (A)
